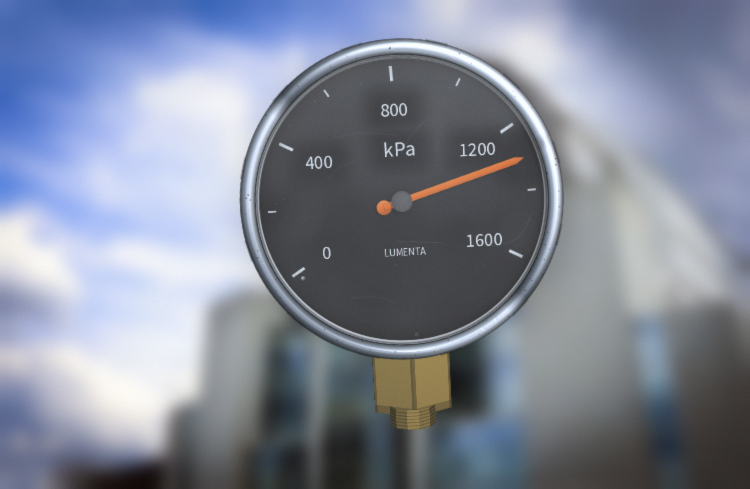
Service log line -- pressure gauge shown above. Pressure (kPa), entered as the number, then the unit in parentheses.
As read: 1300 (kPa)
